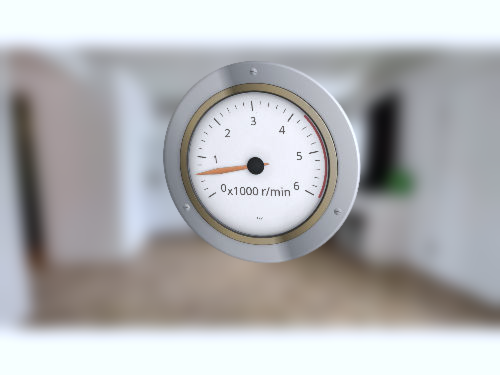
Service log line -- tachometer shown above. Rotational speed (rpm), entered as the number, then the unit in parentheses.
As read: 600 (rpm)
